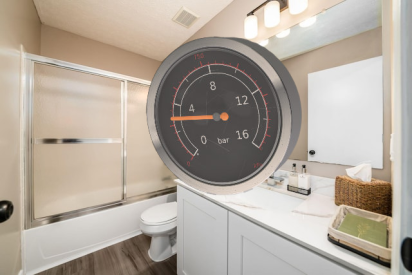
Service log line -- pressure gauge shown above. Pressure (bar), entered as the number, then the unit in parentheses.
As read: 3 (bar)
